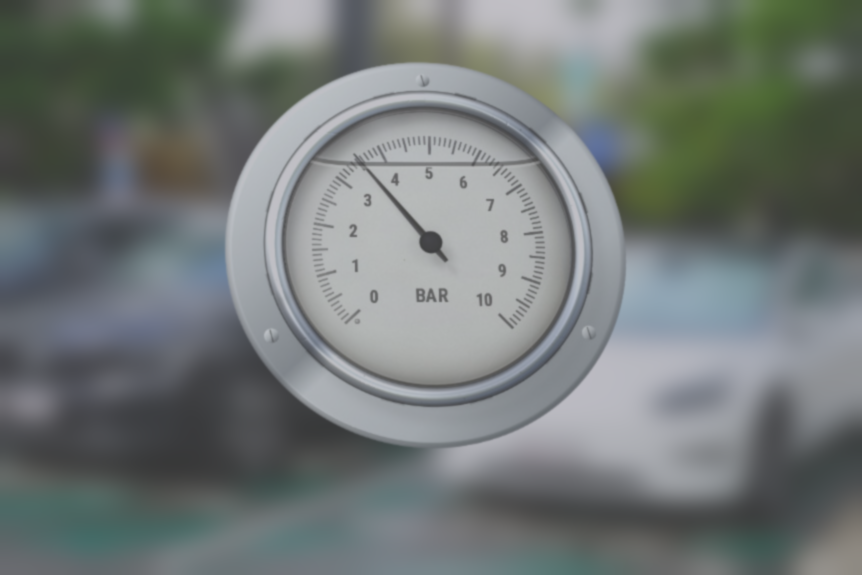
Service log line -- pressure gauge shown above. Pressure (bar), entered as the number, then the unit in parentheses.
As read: 3.5 (bar)
